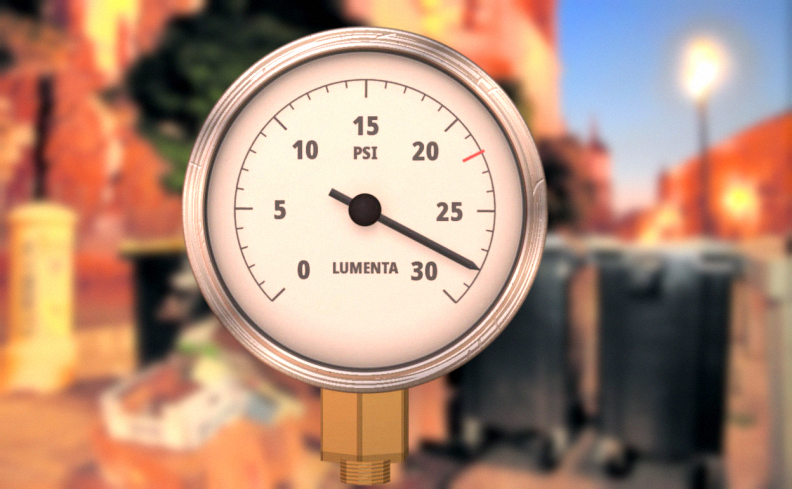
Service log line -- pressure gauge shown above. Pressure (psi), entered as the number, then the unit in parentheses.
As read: 28 (psi)
